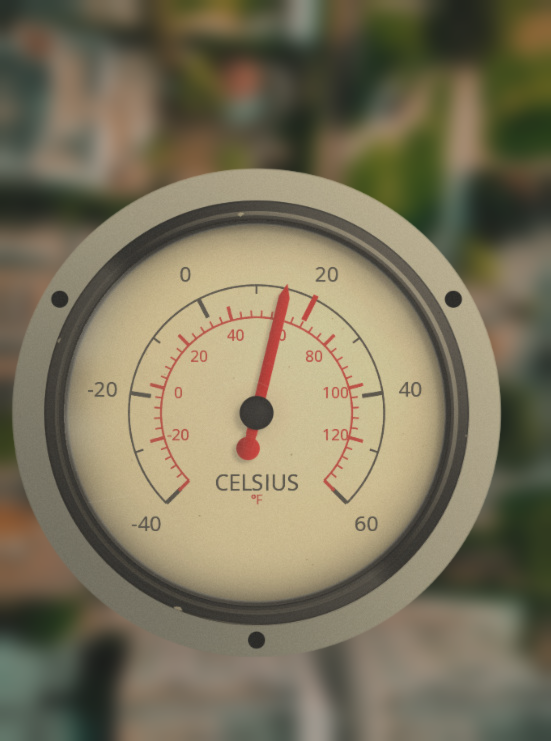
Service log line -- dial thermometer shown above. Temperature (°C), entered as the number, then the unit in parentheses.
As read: 15 (°C)
